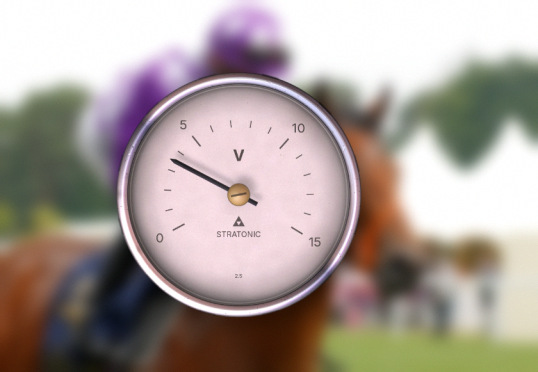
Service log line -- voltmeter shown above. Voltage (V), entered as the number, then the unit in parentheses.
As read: 3.5 (V)
